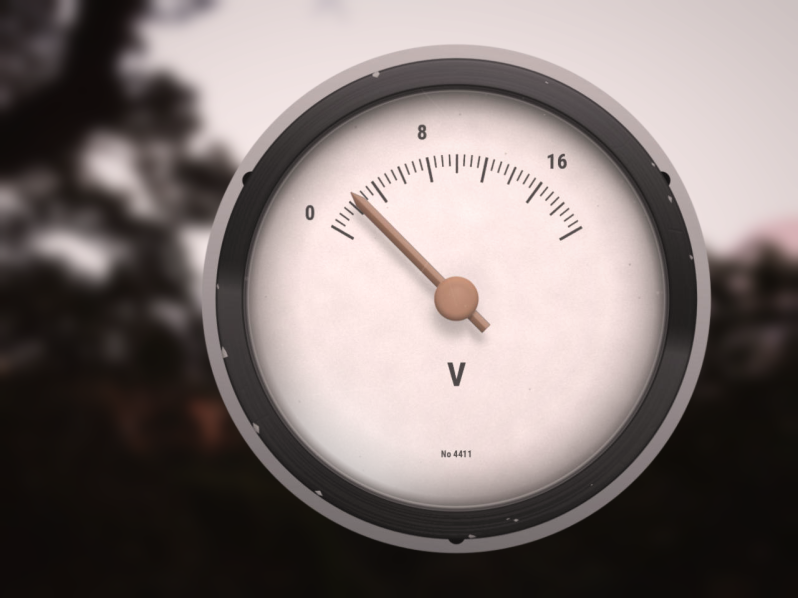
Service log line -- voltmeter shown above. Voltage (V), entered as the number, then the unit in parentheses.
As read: 2.5 (V)
